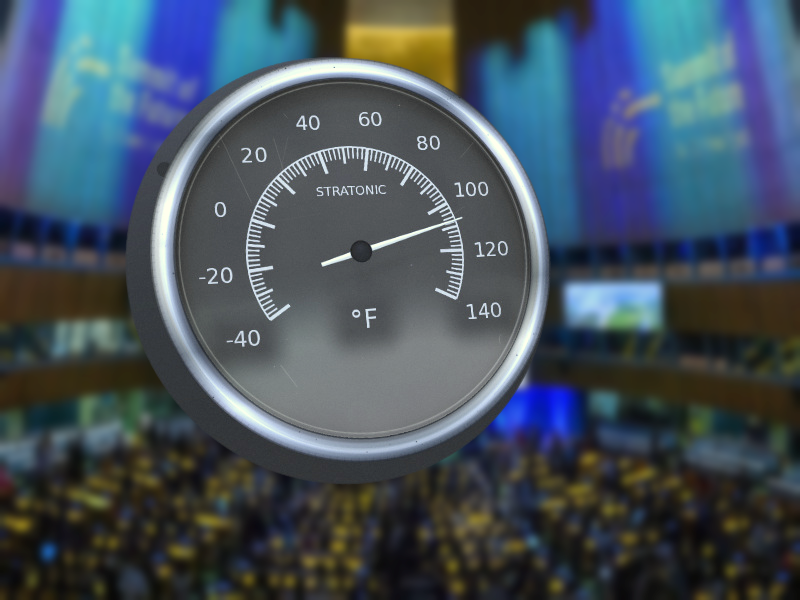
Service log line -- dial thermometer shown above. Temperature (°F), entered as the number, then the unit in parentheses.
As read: 108 (°F)
